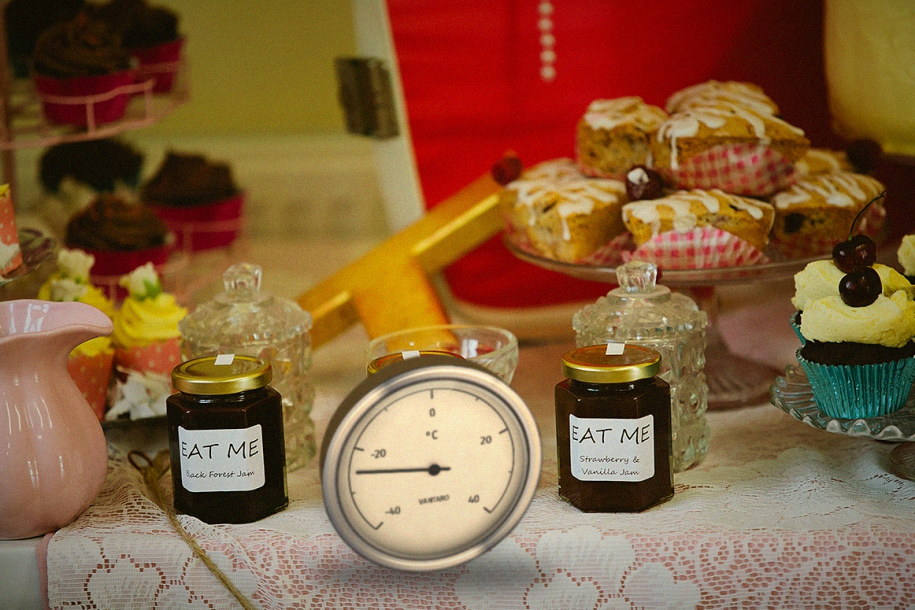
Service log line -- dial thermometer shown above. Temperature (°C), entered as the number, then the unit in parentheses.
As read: -25 (°C)
